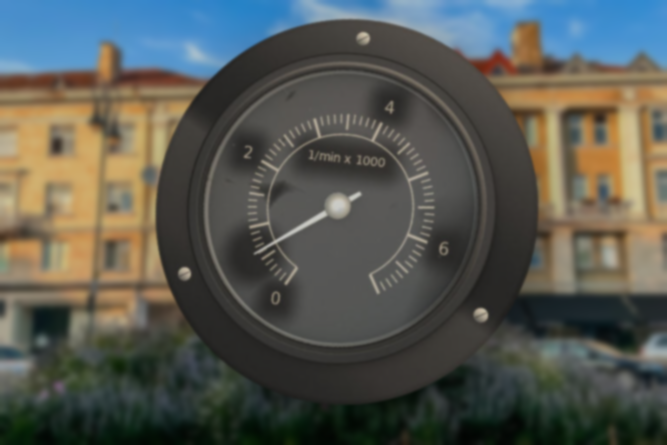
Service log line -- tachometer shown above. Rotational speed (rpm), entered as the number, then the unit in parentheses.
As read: 600 (rpm)
